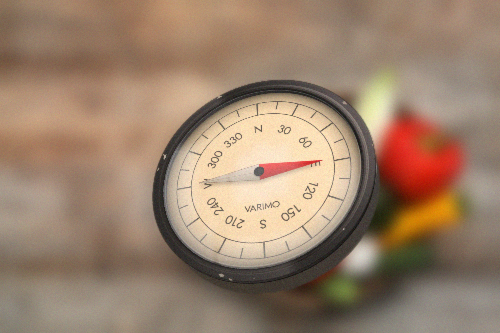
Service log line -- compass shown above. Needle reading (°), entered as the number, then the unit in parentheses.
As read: 90 (°)
